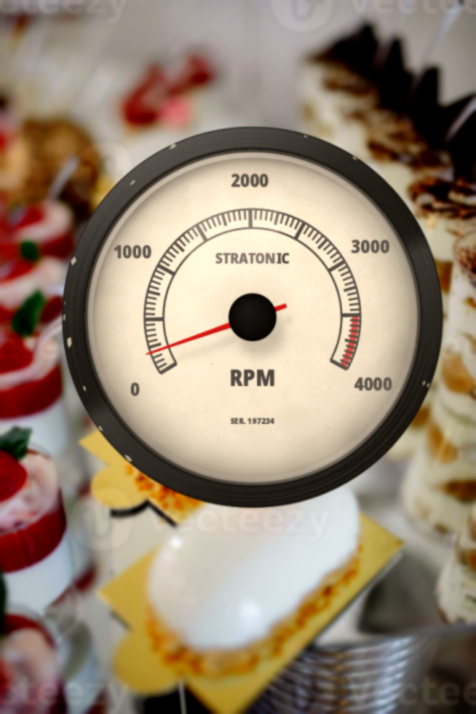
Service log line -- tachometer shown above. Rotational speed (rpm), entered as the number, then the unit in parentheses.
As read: 200 (rpm)
